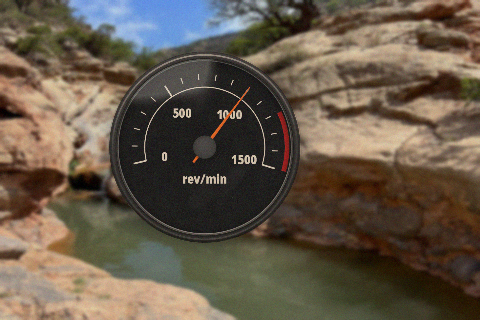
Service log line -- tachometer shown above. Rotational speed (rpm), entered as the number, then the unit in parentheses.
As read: 1000 (rpm)
